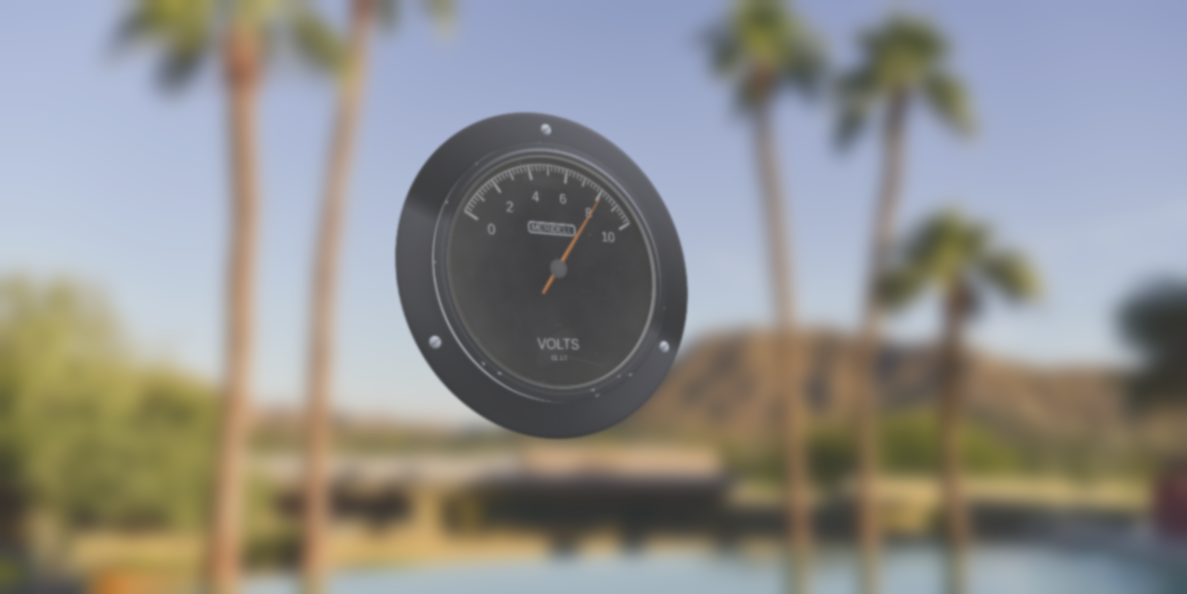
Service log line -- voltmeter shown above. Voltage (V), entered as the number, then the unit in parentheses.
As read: 8 (V)
